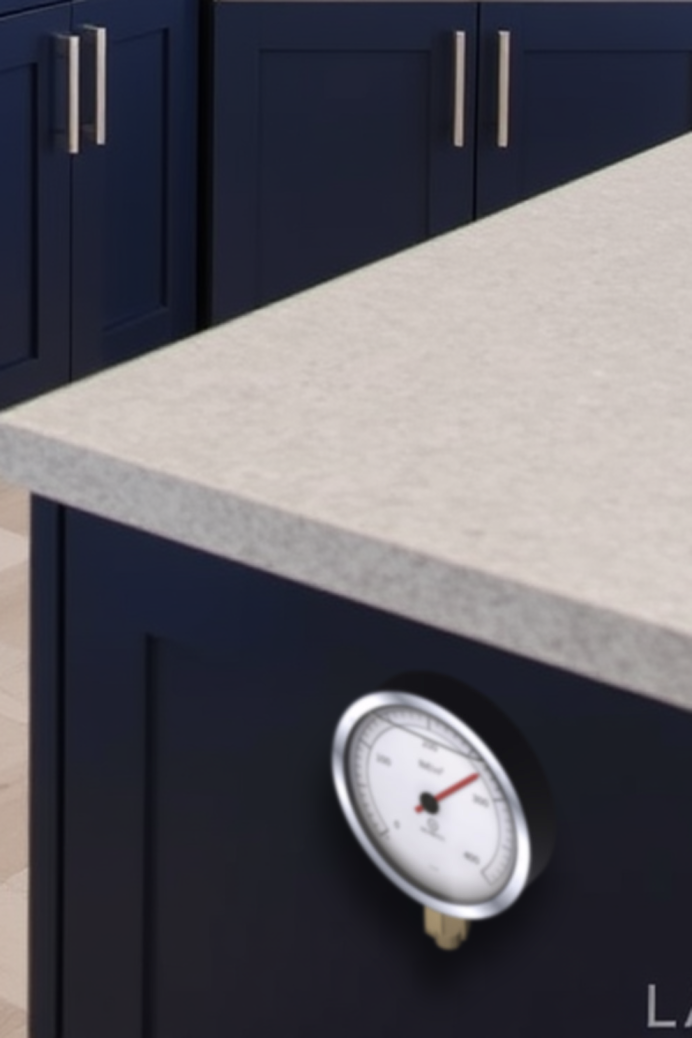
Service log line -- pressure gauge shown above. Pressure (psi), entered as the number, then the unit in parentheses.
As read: 270 (psi)
